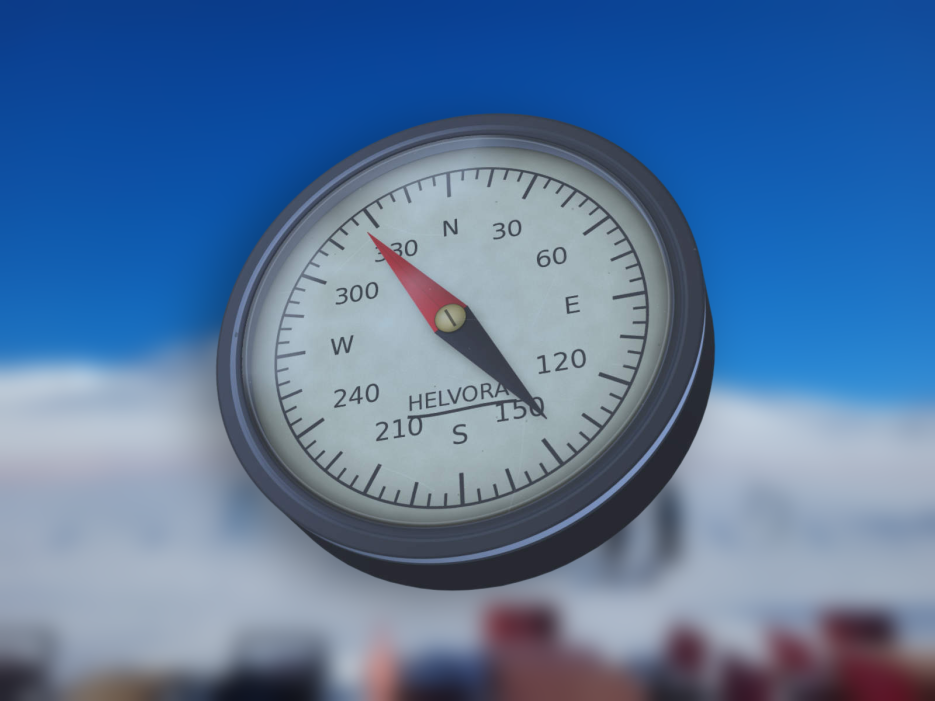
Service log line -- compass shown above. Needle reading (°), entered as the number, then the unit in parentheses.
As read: 325 (°)
